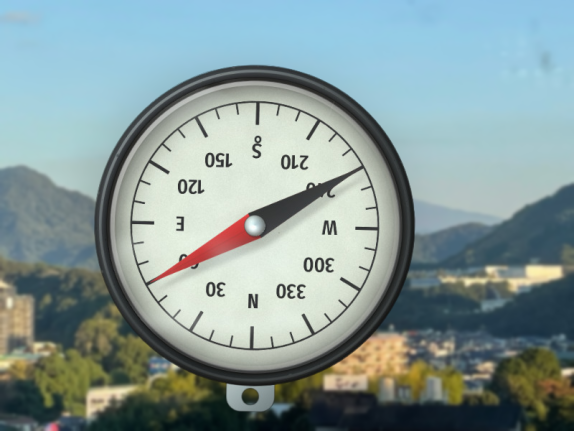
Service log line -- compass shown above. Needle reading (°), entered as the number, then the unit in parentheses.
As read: 60 (°)
